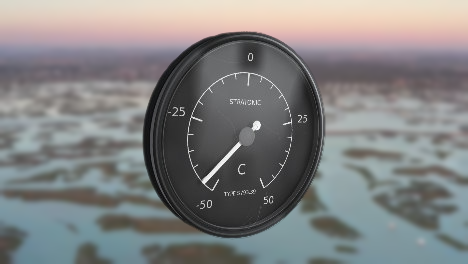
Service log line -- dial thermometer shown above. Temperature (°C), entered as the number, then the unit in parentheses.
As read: -45 (°C)
